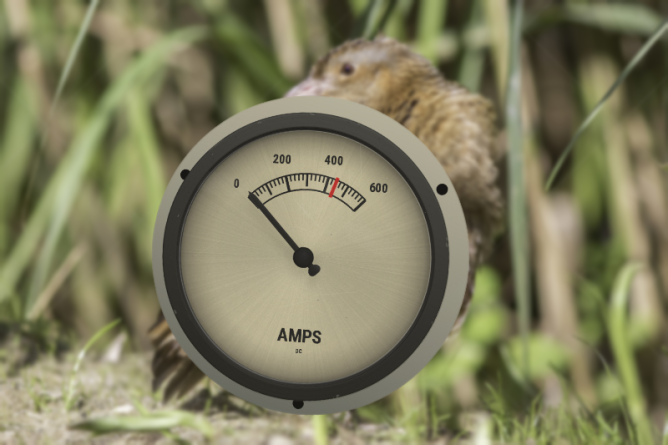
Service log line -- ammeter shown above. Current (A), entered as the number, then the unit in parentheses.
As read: 20 (A)
